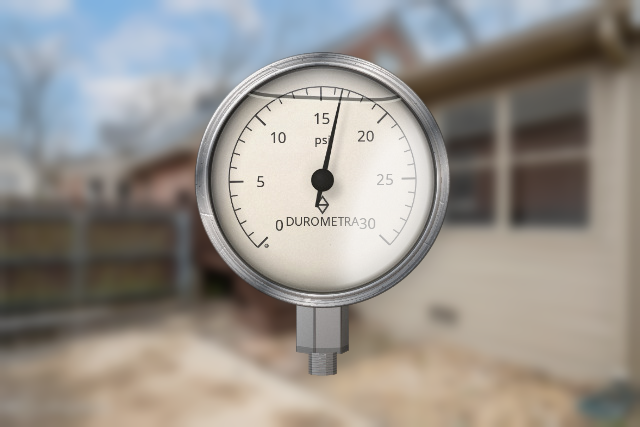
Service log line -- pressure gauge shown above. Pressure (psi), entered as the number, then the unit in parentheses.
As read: 16.5 (psi)
